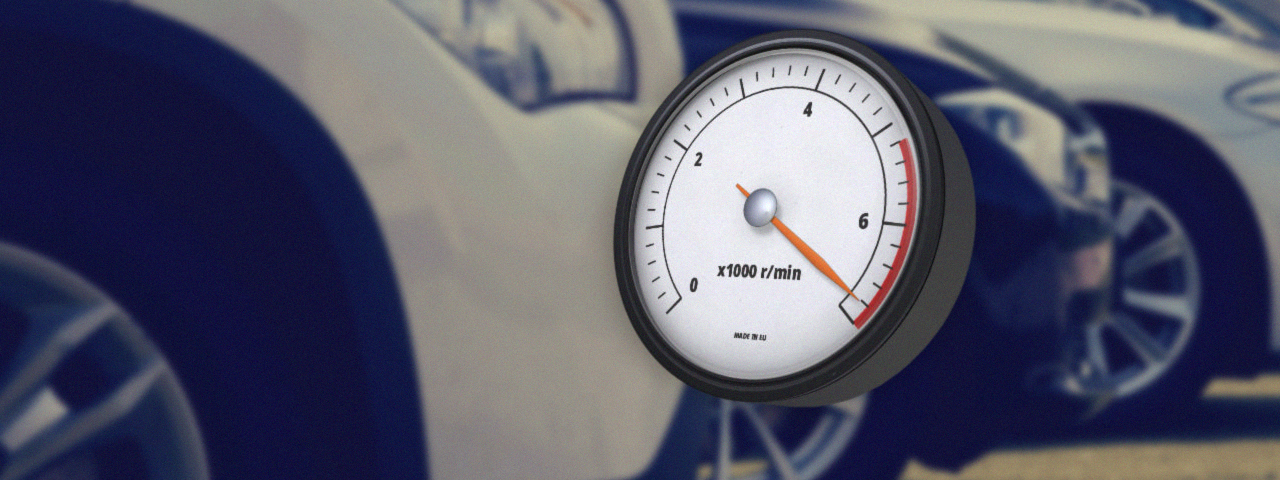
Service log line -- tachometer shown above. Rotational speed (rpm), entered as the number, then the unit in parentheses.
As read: 6800 (rpm)
